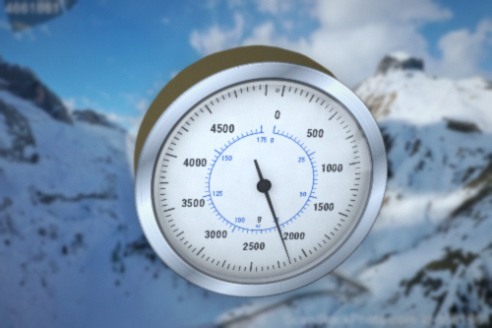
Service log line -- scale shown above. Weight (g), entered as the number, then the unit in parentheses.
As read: 2150 (g)
